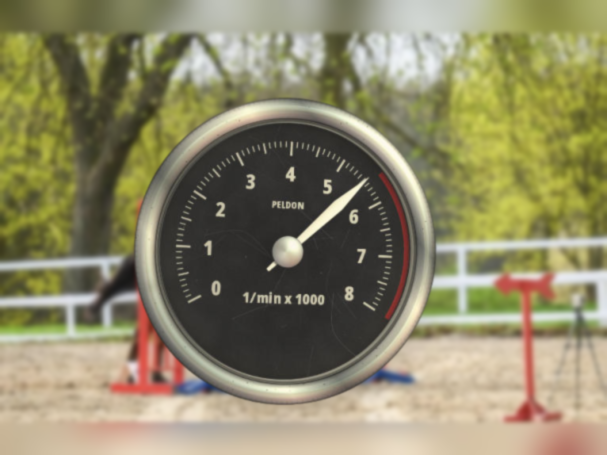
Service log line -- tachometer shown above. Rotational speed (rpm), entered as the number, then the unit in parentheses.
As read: 5500 (rpm)
